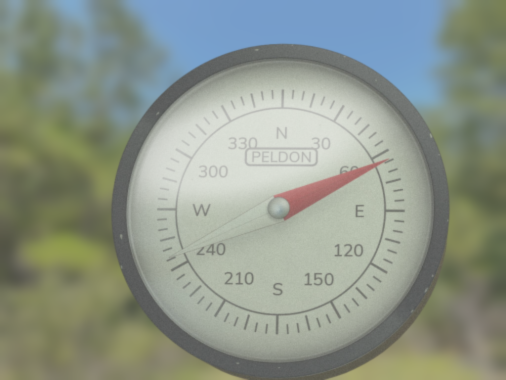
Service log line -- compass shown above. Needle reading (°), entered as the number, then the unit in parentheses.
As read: 65 (°)
